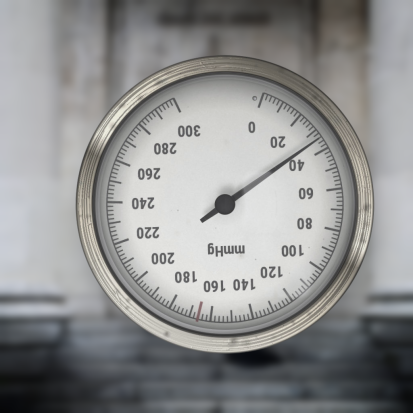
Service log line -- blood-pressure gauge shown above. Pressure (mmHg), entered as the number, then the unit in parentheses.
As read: 34 (mmHg)
